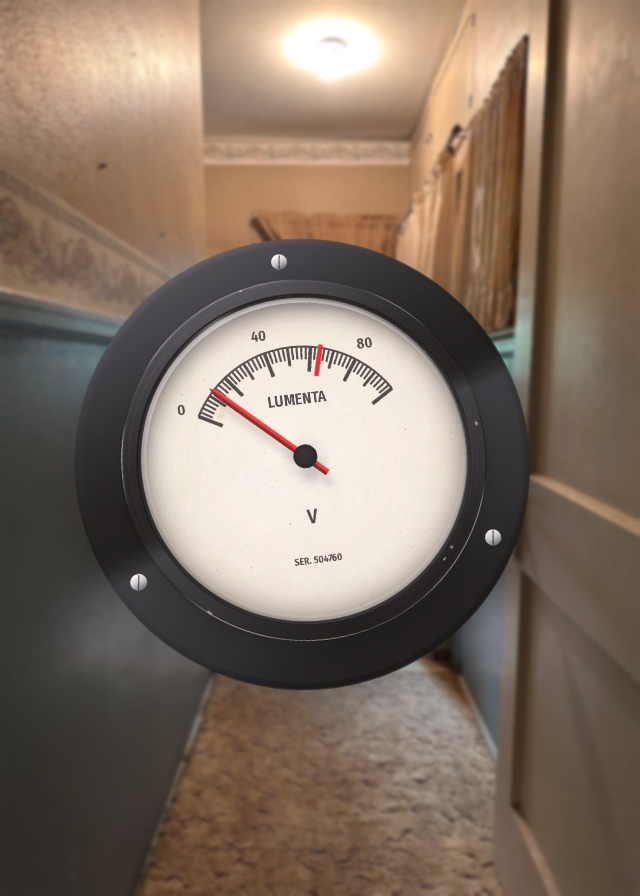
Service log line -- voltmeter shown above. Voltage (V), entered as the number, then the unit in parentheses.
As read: 12 (V)
